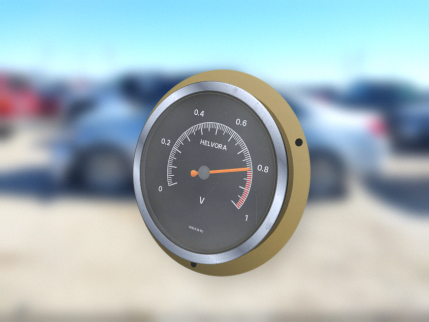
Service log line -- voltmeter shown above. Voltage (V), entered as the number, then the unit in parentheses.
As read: 0.8 (V)
